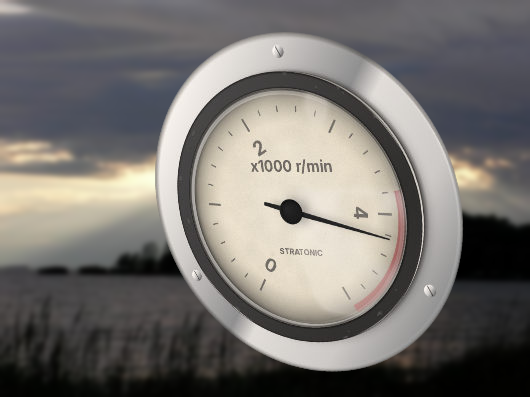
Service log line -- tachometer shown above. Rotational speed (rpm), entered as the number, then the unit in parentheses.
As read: 4200 (rpm)
